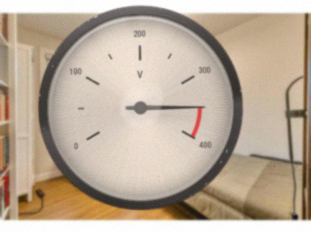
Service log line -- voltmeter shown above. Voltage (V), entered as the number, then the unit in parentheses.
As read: 350 (V)
